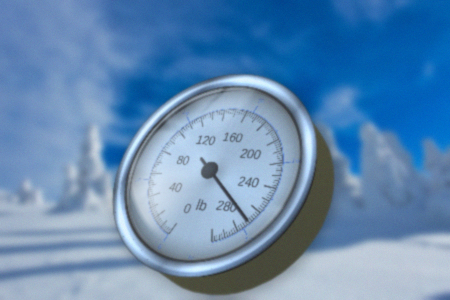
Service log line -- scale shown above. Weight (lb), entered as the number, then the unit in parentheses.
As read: 270 (lb)
